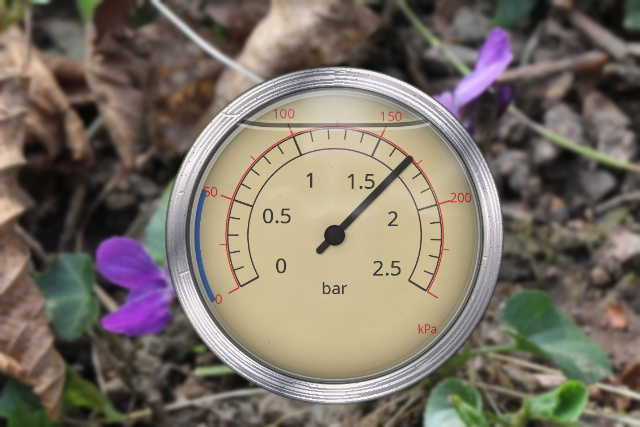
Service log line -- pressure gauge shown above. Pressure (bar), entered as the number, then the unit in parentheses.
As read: 1.7 (bar)
